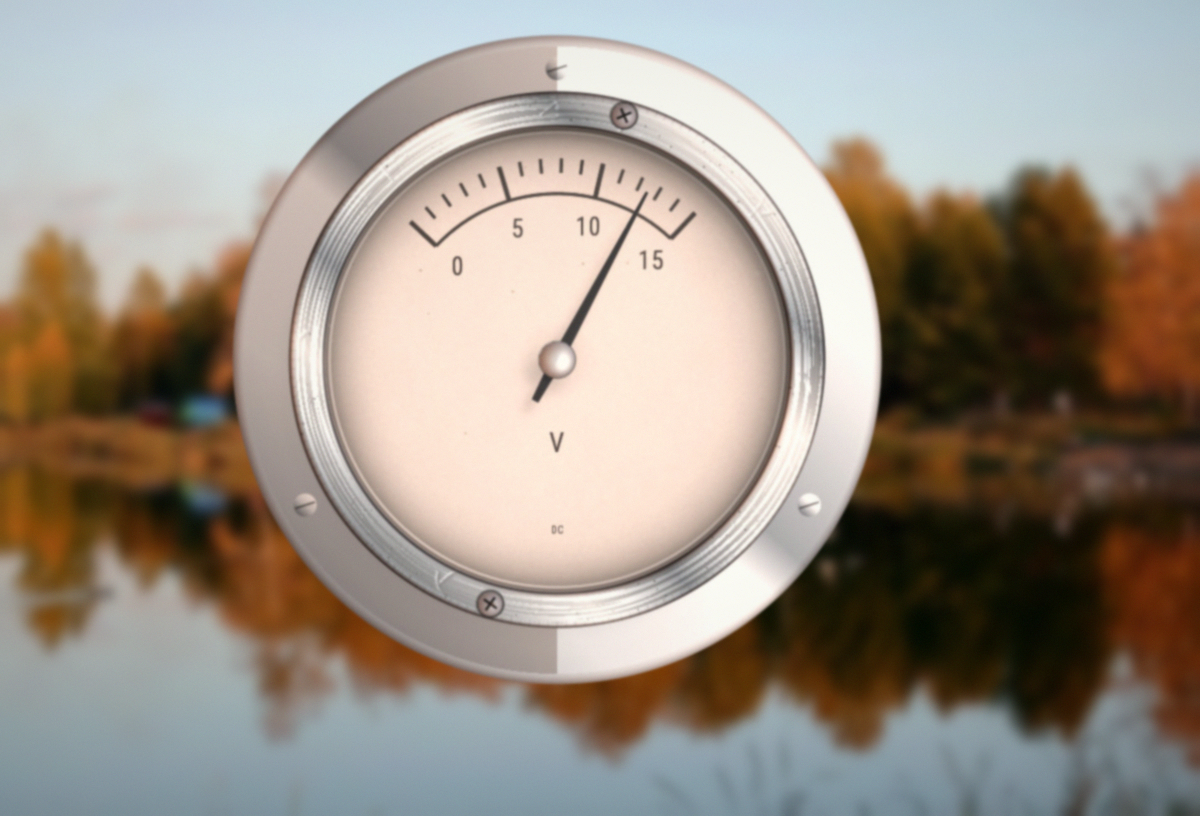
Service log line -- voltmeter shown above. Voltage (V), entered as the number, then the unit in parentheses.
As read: 12.5 (V)
